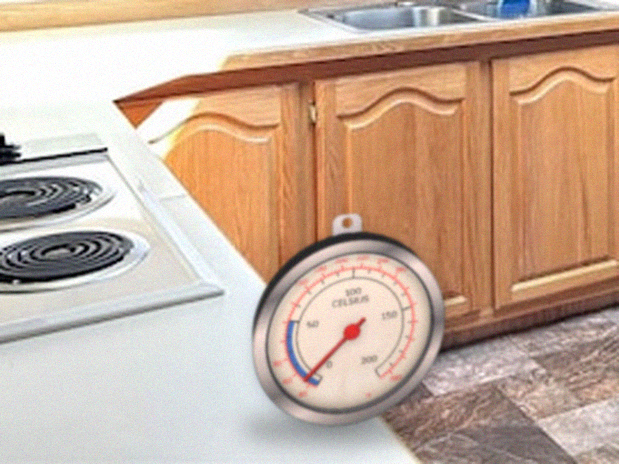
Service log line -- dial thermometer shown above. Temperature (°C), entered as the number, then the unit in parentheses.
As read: 10 (°C)
